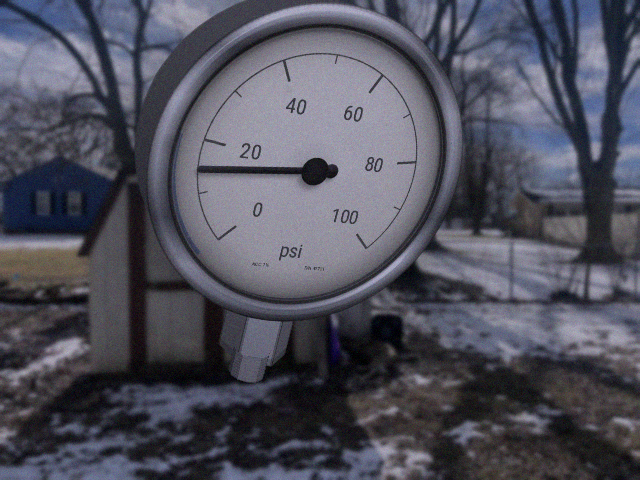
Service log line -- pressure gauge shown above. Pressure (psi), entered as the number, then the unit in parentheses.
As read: 15 (psi)
